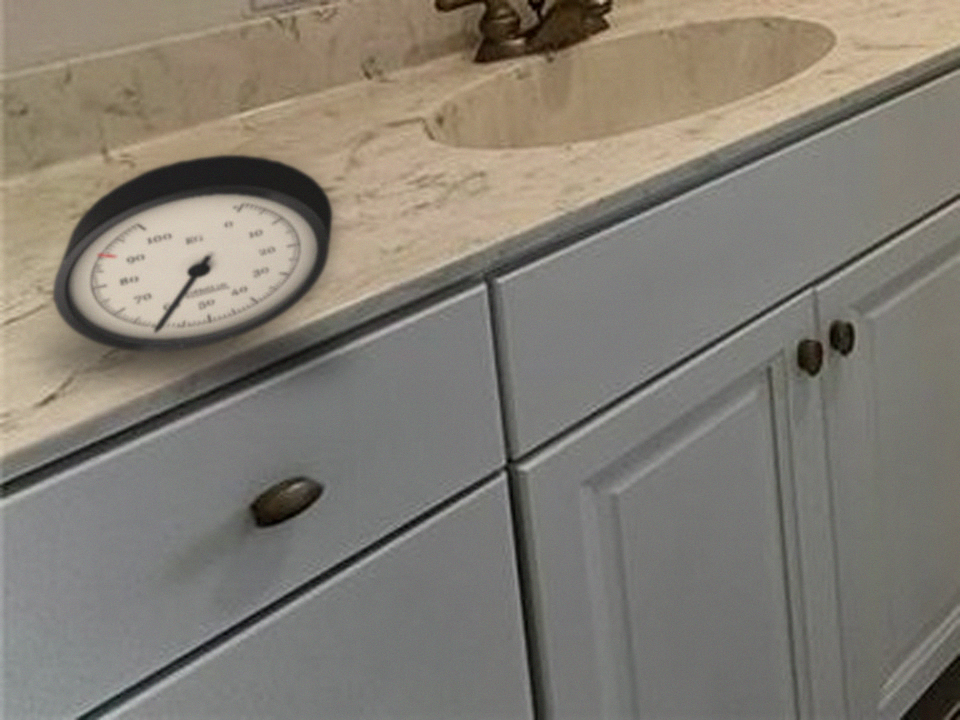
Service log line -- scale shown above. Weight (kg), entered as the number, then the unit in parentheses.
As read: 60 (kg)
